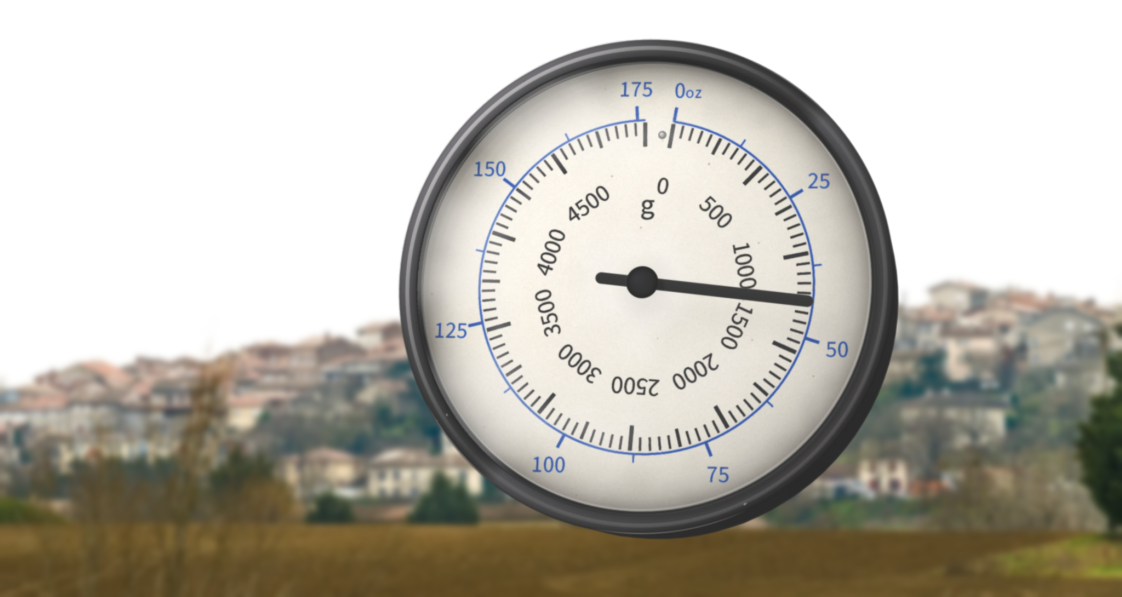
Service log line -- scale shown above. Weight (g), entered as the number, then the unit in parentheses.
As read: 1250 (g)
